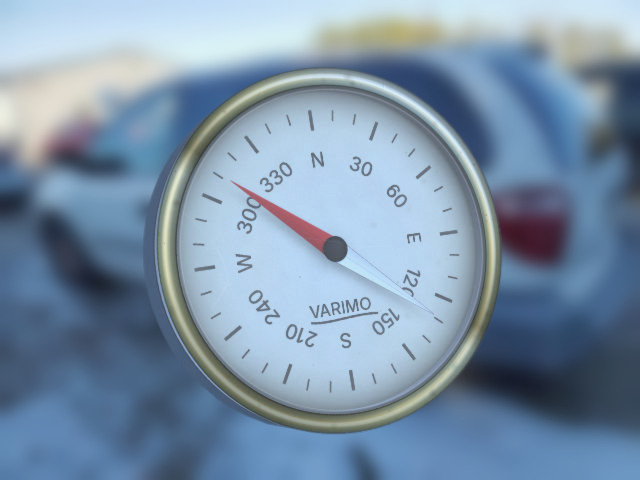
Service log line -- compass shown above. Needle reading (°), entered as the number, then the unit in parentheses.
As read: 310 (°)
